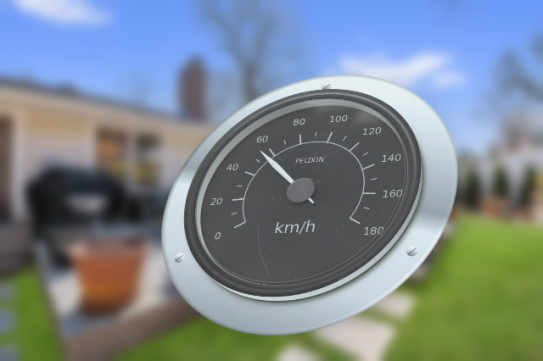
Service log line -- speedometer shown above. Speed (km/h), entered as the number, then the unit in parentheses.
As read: 55 (km/h)
